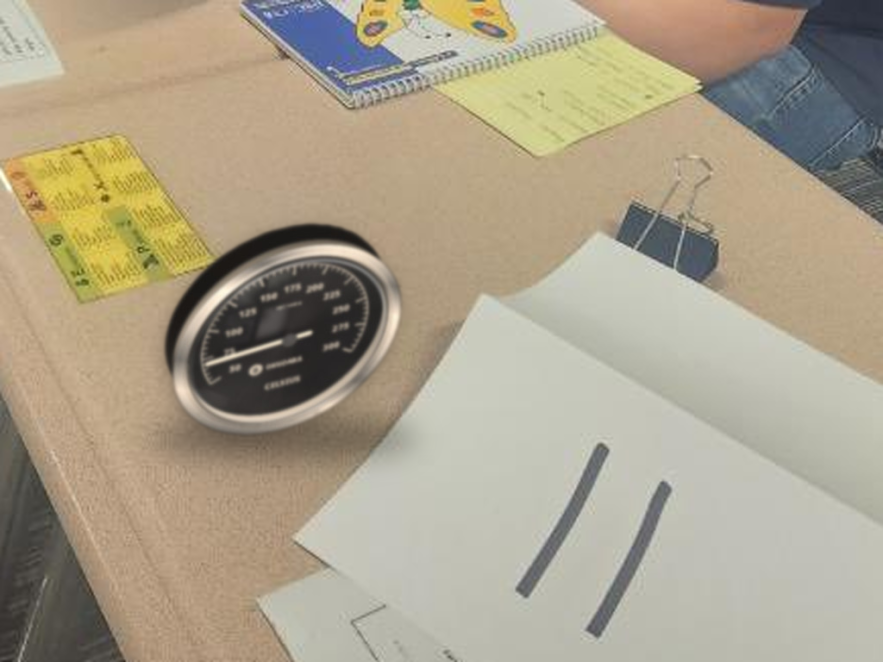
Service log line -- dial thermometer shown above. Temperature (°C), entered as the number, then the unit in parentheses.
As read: 75 (°C)
